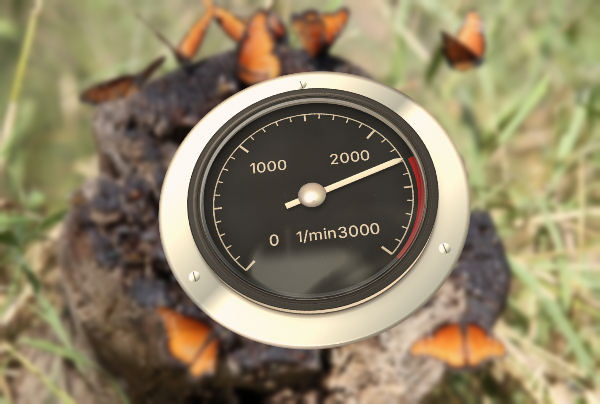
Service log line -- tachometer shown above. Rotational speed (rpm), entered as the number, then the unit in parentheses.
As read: 2300 (rpm)
